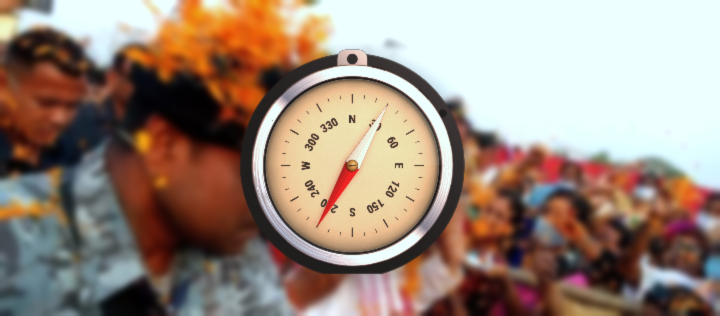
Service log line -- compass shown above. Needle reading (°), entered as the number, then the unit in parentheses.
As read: 210 (°)
